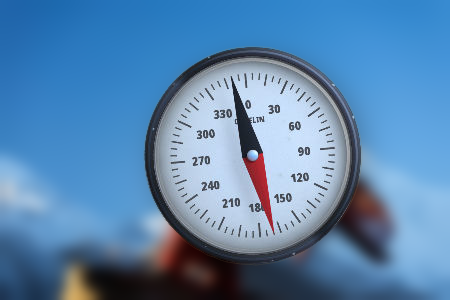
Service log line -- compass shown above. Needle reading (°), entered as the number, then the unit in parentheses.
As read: 170 (°)
